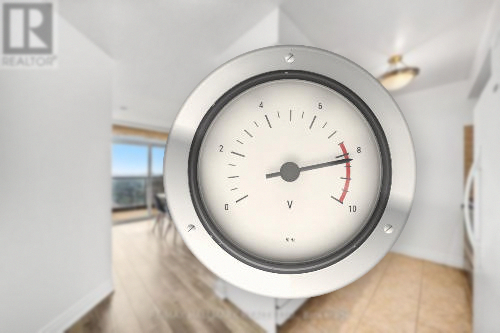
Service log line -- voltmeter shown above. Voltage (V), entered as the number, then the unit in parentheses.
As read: 8.25 (V)
